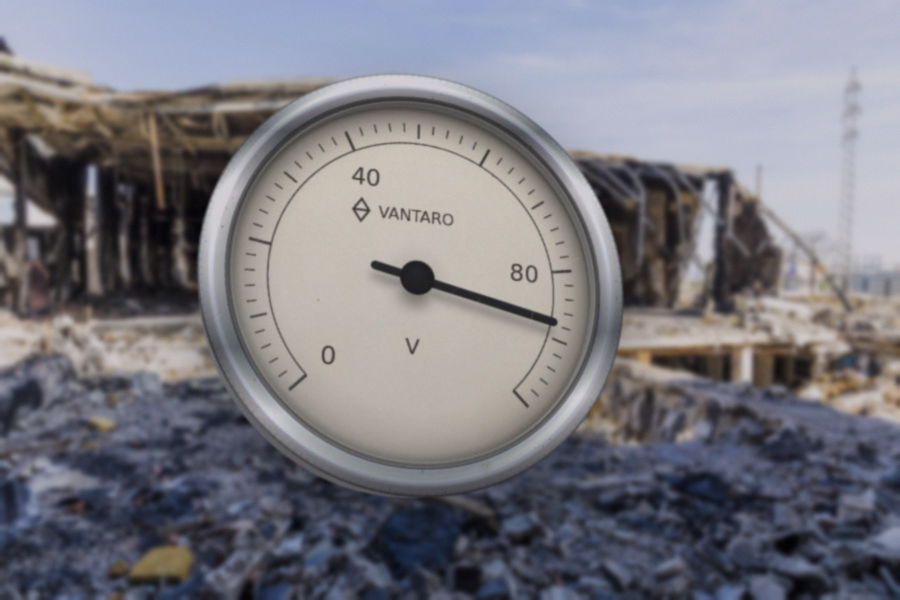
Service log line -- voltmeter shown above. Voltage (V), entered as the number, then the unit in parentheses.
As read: 88 (V)
